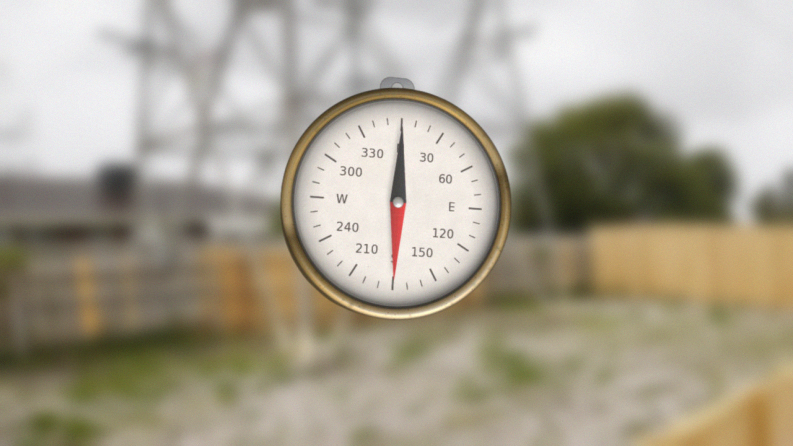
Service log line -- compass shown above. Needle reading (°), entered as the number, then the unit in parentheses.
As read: 180 (°)
